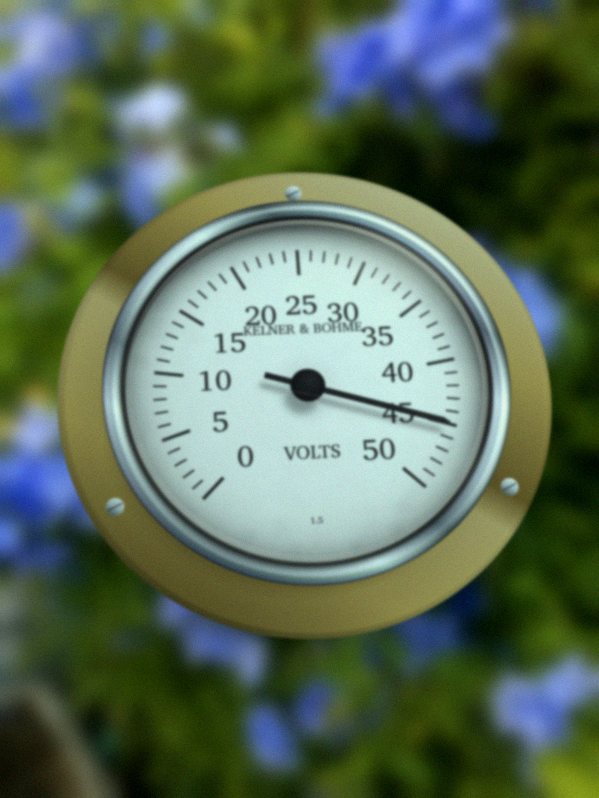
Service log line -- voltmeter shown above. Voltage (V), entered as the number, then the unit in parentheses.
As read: 45 (V)
